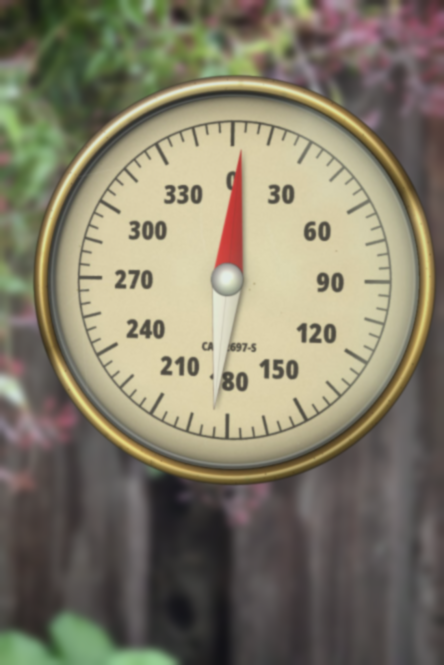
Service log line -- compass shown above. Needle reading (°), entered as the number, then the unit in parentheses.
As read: 5 (°)
